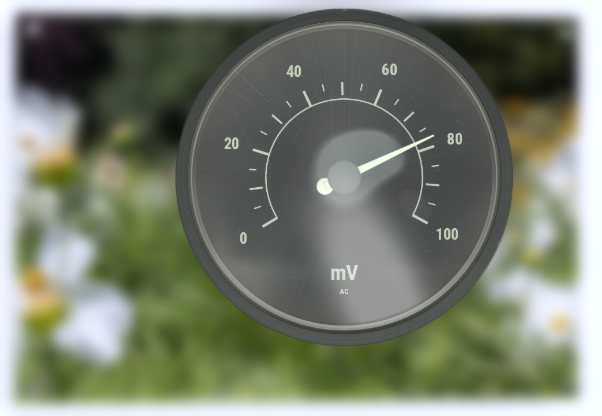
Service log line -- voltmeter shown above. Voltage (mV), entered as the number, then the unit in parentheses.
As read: 77.5 (mV)
